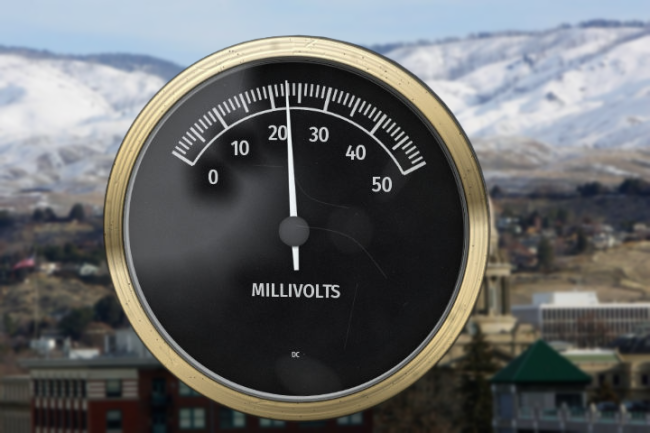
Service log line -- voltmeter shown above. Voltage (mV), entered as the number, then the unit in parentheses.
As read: 23 (mV)
